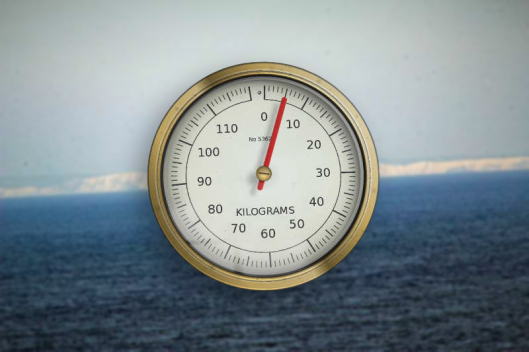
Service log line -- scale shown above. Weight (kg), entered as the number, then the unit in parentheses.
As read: 5 (kg)
